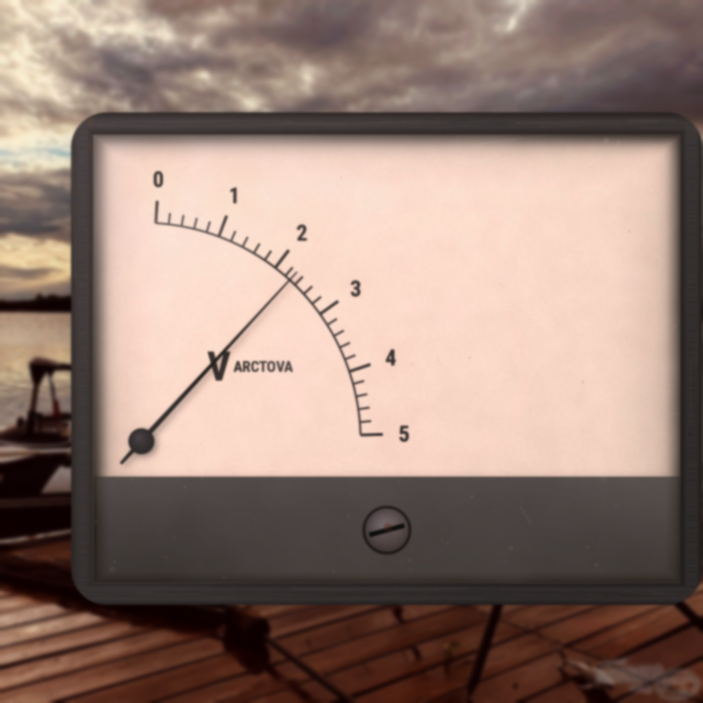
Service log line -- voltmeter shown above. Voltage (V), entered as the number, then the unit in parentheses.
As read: 2.3 (V)
